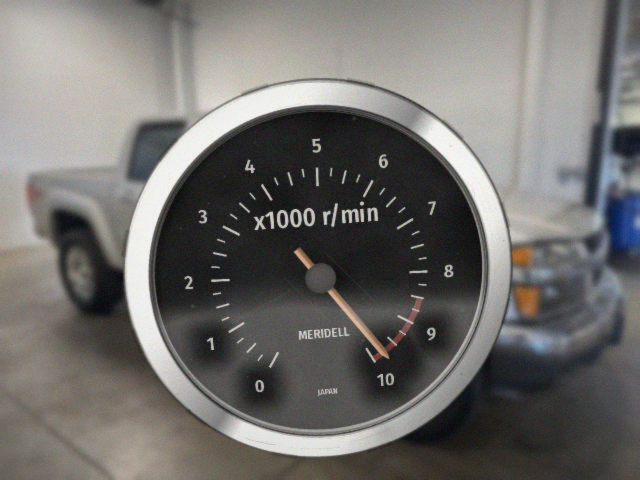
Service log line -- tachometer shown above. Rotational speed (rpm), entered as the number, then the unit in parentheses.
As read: 9750 (rpm)
